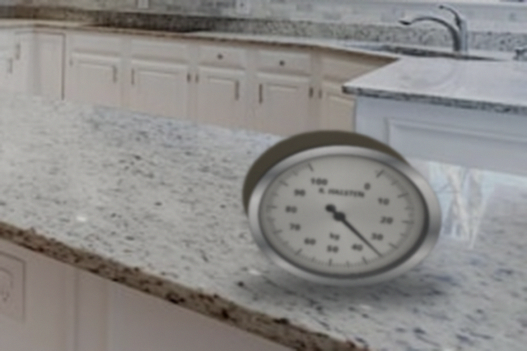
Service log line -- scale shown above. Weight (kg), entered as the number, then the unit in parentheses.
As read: 35 (kg)
